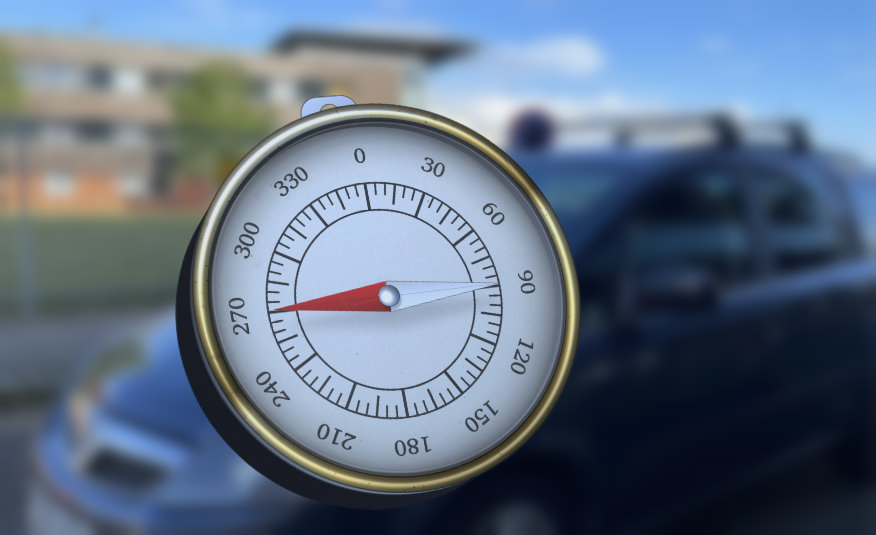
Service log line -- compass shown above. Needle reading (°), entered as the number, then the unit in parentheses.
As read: 270 (°)
